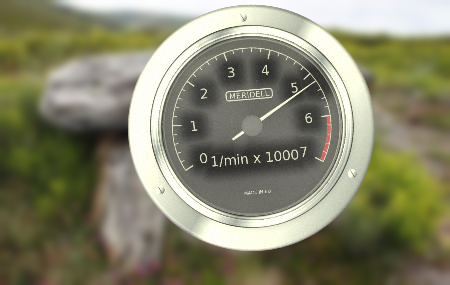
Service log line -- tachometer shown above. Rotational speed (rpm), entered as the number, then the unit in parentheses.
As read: 5200 (rpm)
